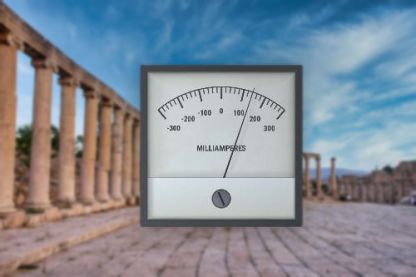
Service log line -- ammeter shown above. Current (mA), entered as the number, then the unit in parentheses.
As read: 140 (mA)
